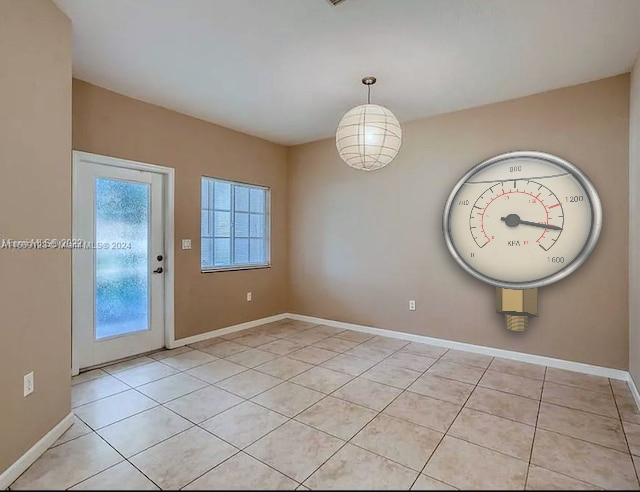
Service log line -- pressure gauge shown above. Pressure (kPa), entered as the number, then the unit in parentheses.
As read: 1400 (kPa)
